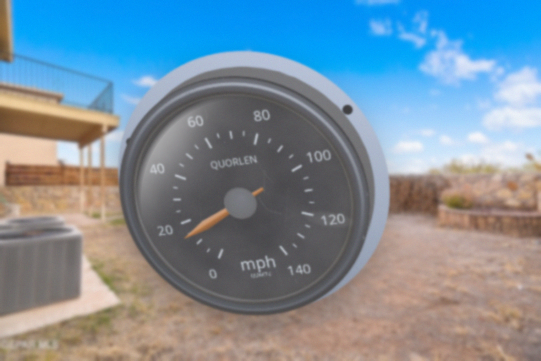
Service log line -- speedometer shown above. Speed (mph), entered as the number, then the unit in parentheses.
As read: 15 (mph)
